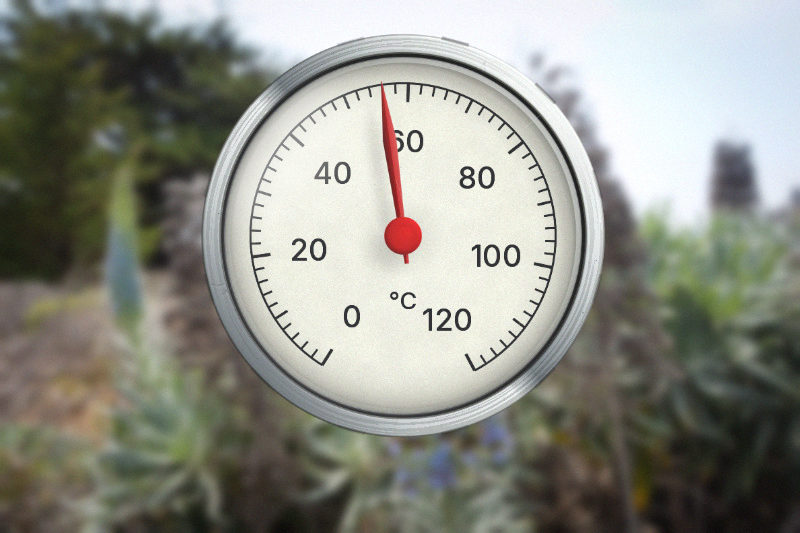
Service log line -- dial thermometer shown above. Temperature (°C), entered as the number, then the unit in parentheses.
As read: 56 (°C)
